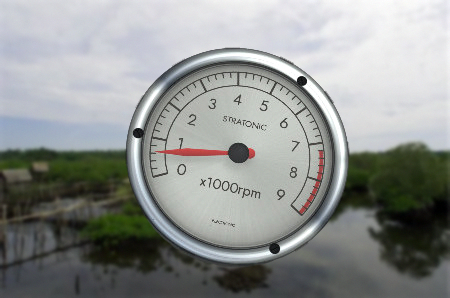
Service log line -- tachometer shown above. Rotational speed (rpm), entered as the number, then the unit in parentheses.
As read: 600 (rpm)
